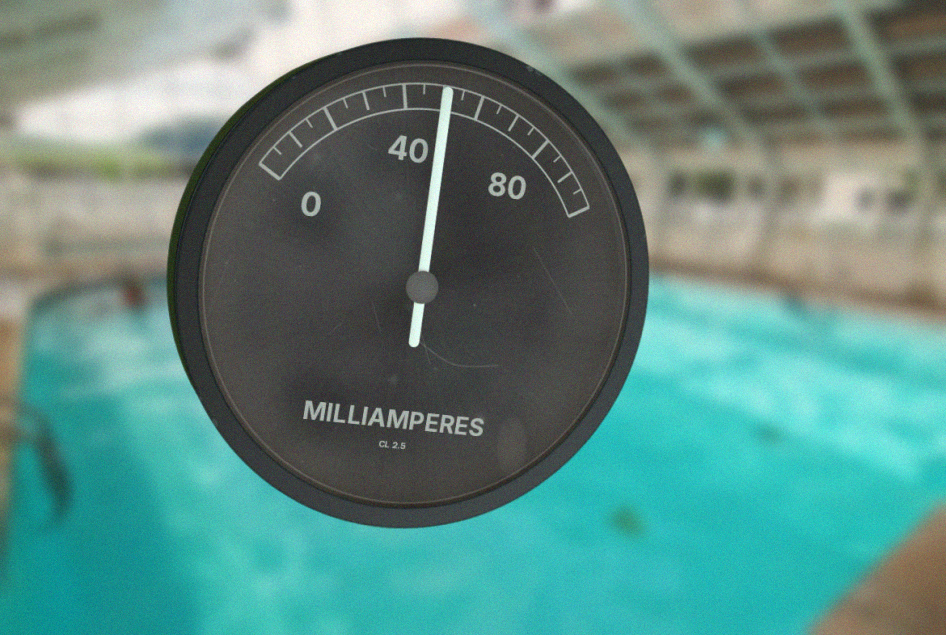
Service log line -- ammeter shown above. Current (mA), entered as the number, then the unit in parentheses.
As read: 50 (mA)
